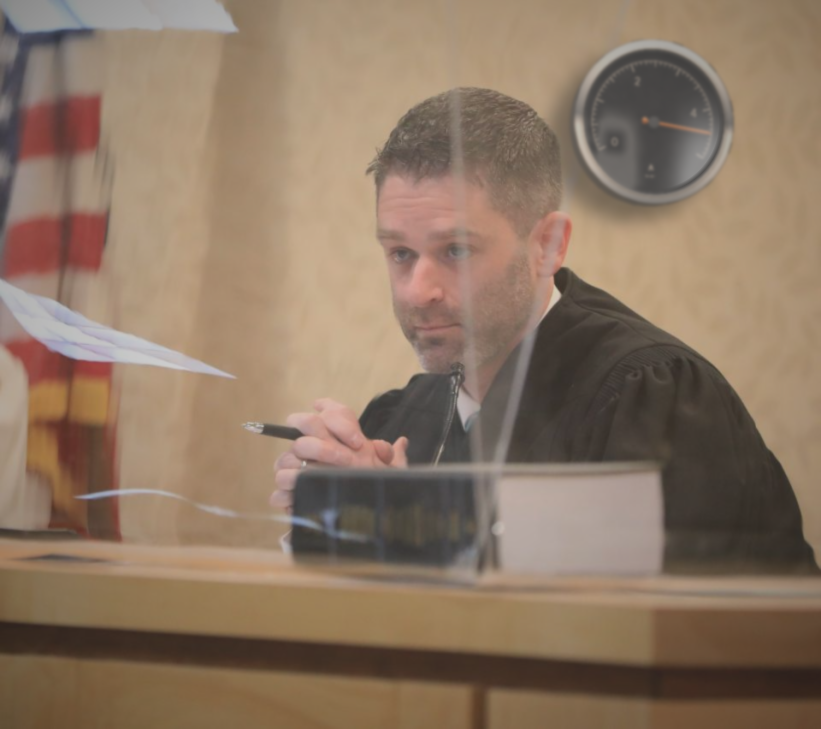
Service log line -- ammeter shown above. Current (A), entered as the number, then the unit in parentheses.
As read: 4.5 (A)
